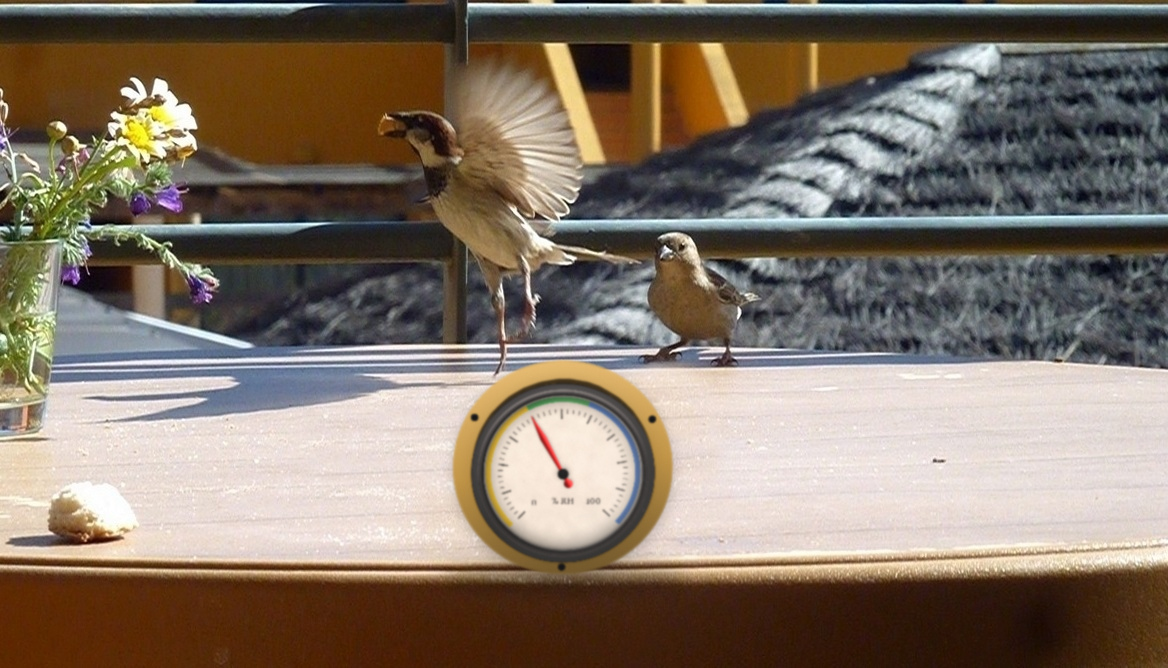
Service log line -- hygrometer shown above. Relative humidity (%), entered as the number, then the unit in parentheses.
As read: 40 (%)
